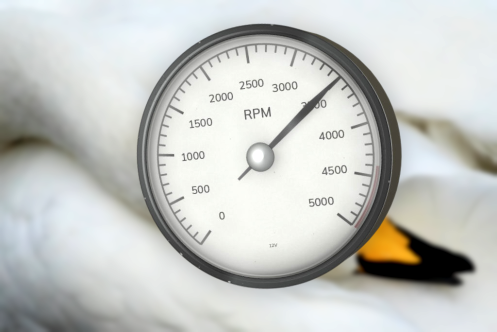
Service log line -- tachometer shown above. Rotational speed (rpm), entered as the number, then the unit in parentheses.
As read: 3500 (rpm)
